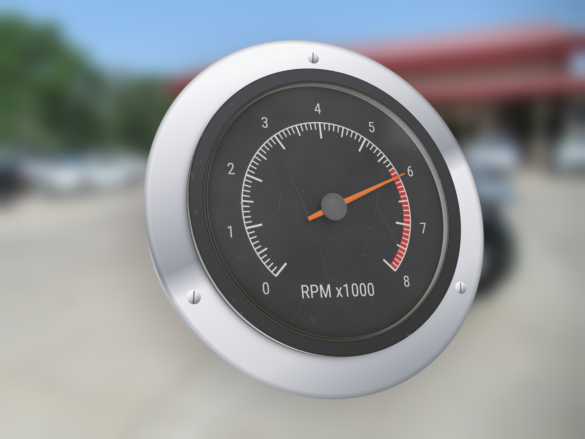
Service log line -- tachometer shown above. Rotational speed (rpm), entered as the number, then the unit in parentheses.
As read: 6000 (rpm)
